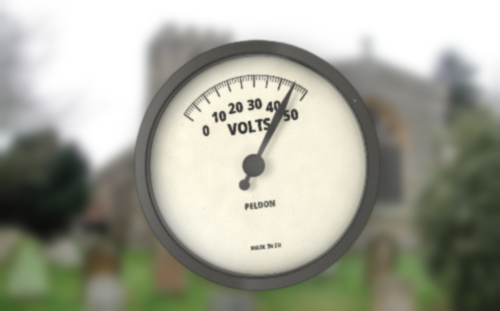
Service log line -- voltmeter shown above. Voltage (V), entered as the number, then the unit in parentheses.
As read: 45 (V)
